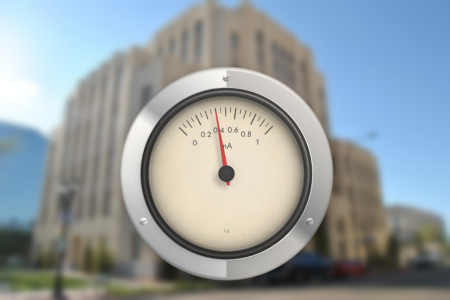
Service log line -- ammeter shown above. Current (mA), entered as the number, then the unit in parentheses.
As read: 0.4 (mA)
